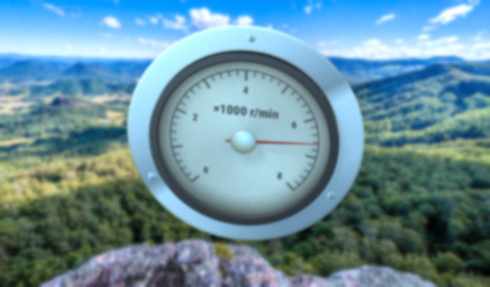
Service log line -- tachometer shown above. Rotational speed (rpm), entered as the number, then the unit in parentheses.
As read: 6600 (rpm)
